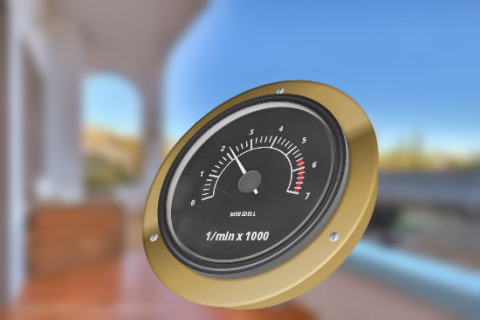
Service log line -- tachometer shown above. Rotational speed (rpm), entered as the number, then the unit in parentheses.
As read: 2200 (rpm)
